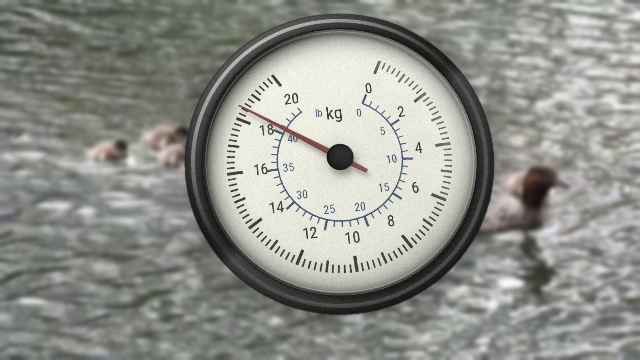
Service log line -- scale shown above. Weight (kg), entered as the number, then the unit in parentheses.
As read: 18.4 (kg)
